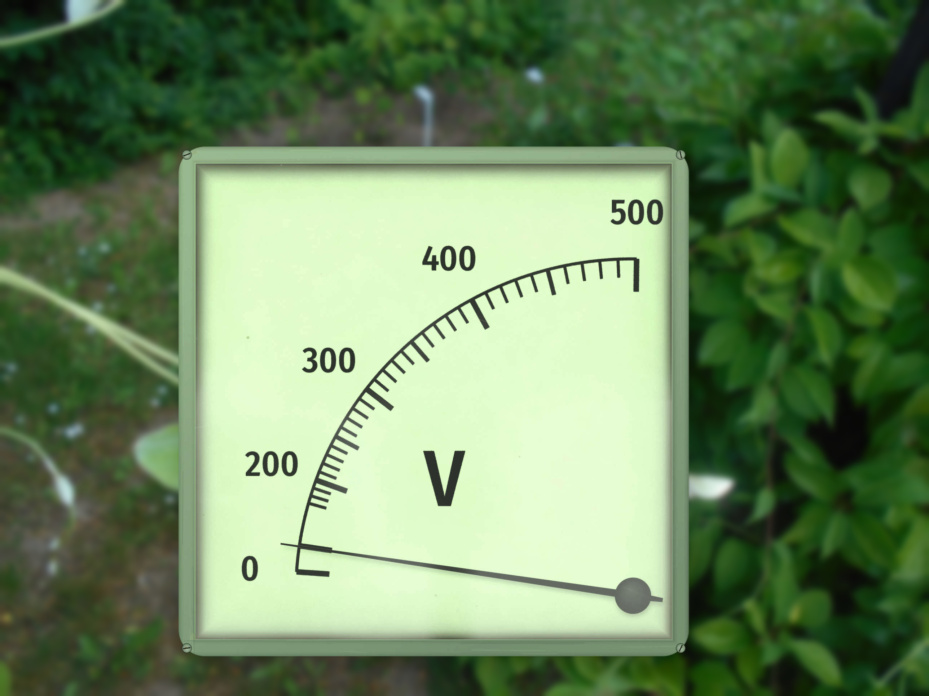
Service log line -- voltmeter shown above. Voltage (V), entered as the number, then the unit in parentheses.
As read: 100 (V)
